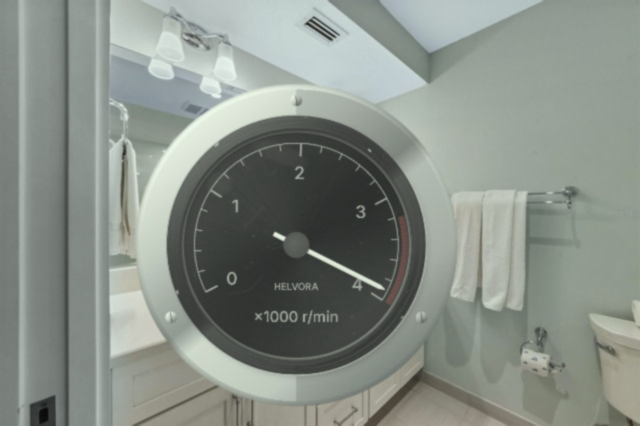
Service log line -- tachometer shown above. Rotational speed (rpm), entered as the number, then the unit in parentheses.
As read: 3900 (rpm)
